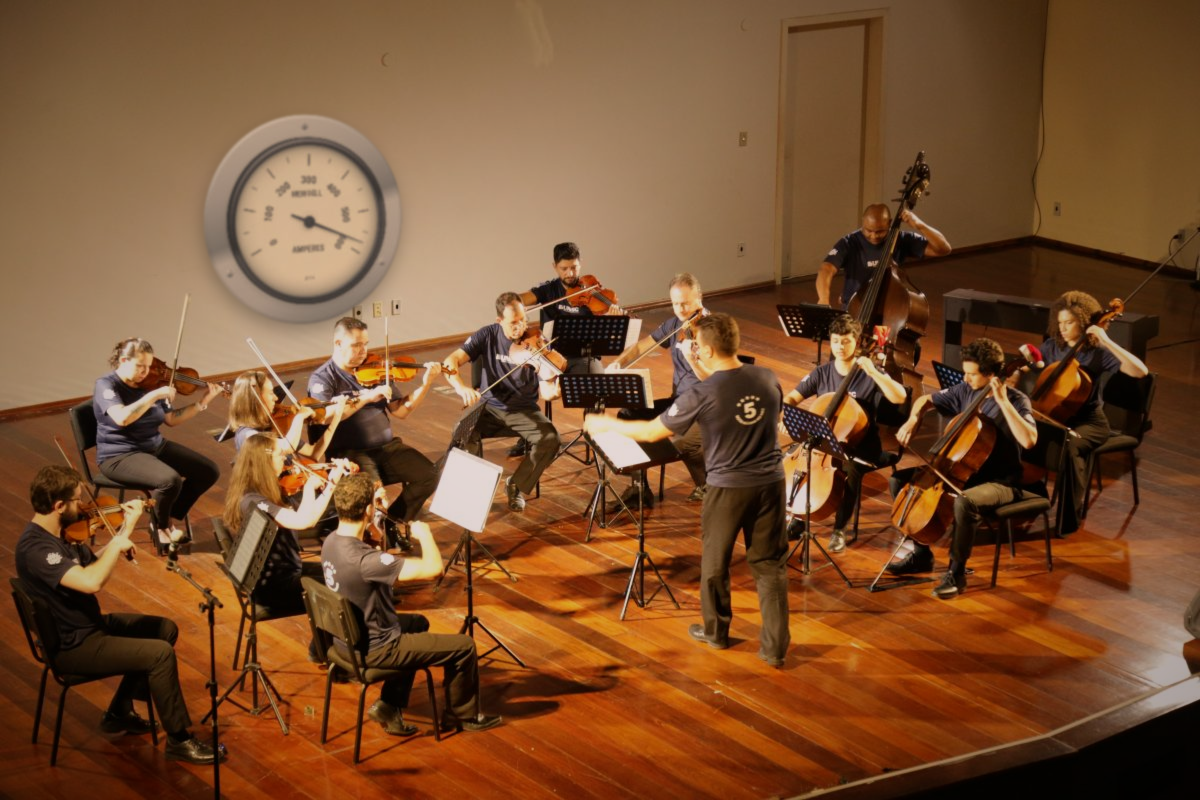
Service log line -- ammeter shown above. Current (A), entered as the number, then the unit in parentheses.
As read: 575 (A)
